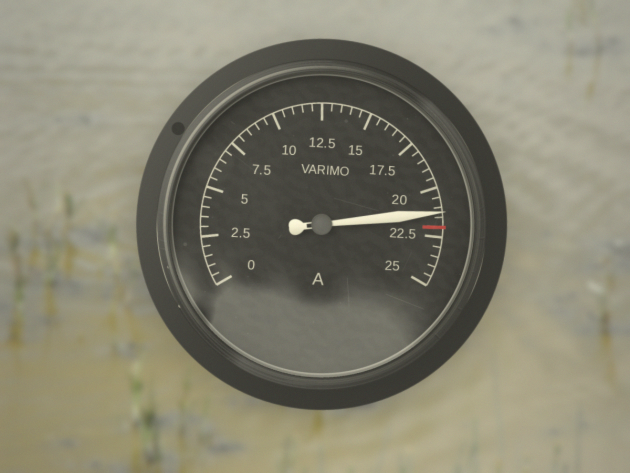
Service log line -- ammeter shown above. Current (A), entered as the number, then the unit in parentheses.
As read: 21.25 (A)
